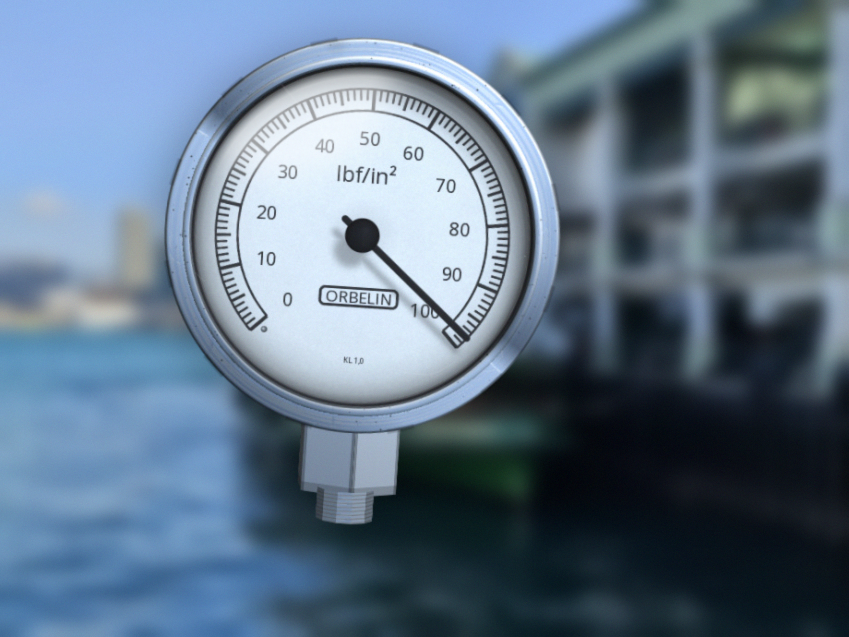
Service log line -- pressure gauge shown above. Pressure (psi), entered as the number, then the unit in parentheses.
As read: 98 (psi)
